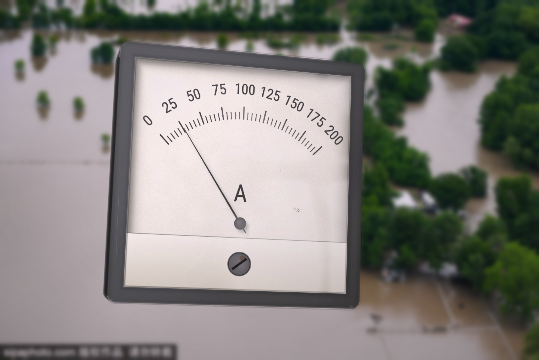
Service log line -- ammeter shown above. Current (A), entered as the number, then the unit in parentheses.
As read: 25 (A)
